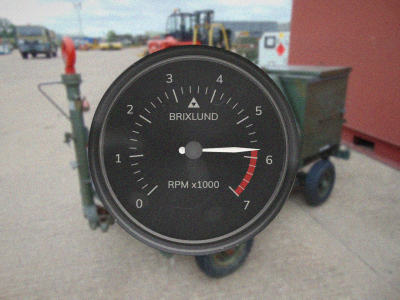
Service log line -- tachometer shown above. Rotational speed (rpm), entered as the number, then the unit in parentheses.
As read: 5800 (rpm)
